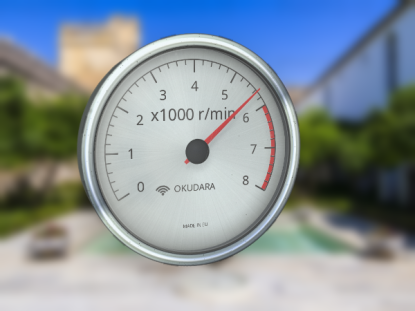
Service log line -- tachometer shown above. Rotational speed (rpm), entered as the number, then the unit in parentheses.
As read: 5600 (rpm)
